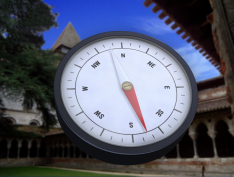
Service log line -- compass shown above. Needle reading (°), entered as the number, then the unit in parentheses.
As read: 165 (°)
